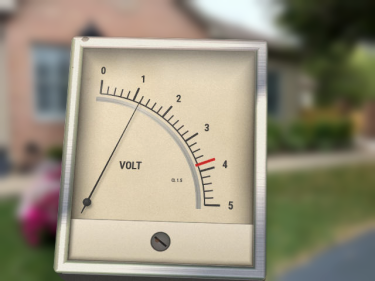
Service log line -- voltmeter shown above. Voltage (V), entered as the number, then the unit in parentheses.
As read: 1.2 (V)
